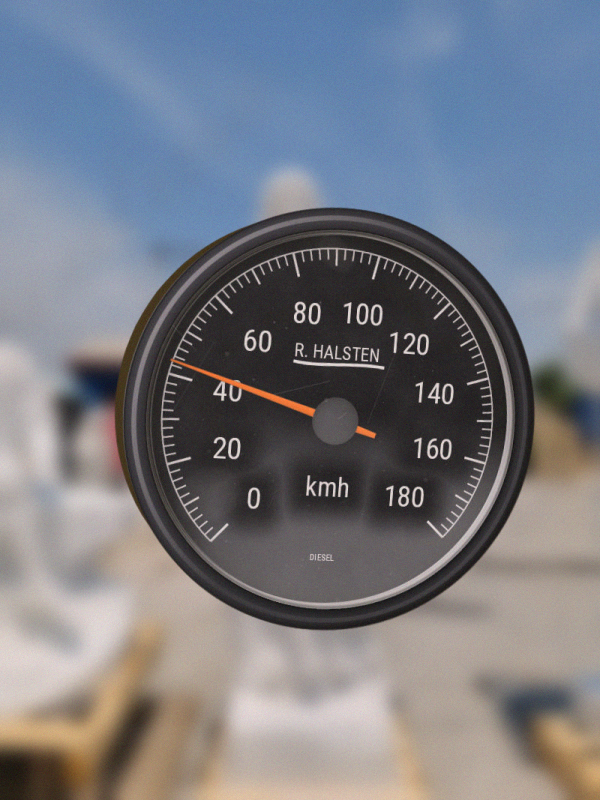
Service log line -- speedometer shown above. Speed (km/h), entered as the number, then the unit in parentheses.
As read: 43 (km/h)
